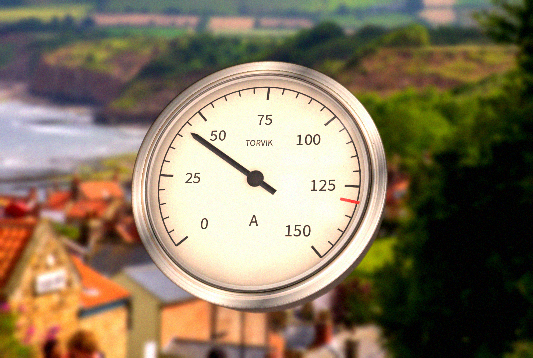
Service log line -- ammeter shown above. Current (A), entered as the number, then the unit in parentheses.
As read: 42.5 (A)
